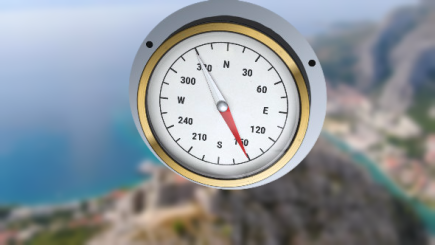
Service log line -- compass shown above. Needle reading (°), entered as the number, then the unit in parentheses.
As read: 150 (°)
